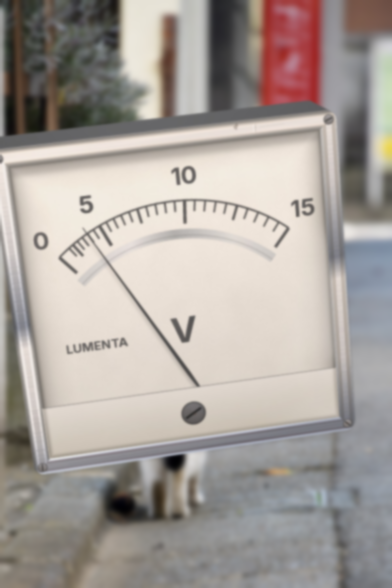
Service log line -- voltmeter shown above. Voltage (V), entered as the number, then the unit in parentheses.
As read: 4 (V)
